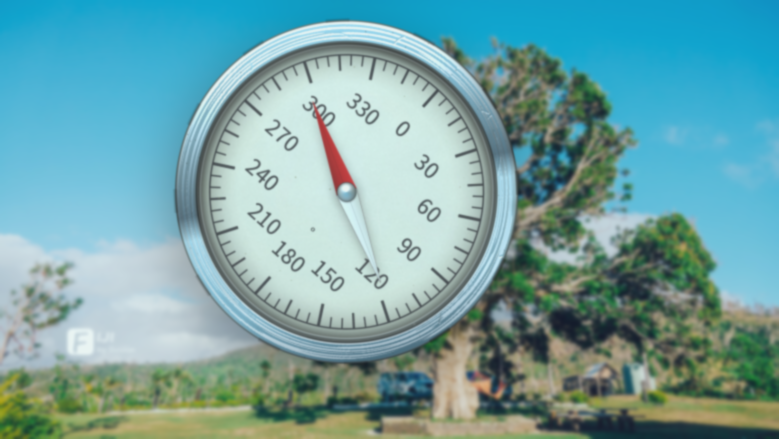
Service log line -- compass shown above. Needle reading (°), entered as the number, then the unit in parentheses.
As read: 297.5 (°)
